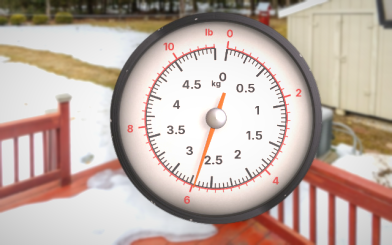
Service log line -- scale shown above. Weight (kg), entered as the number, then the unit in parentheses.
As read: 2.7 (kg)
